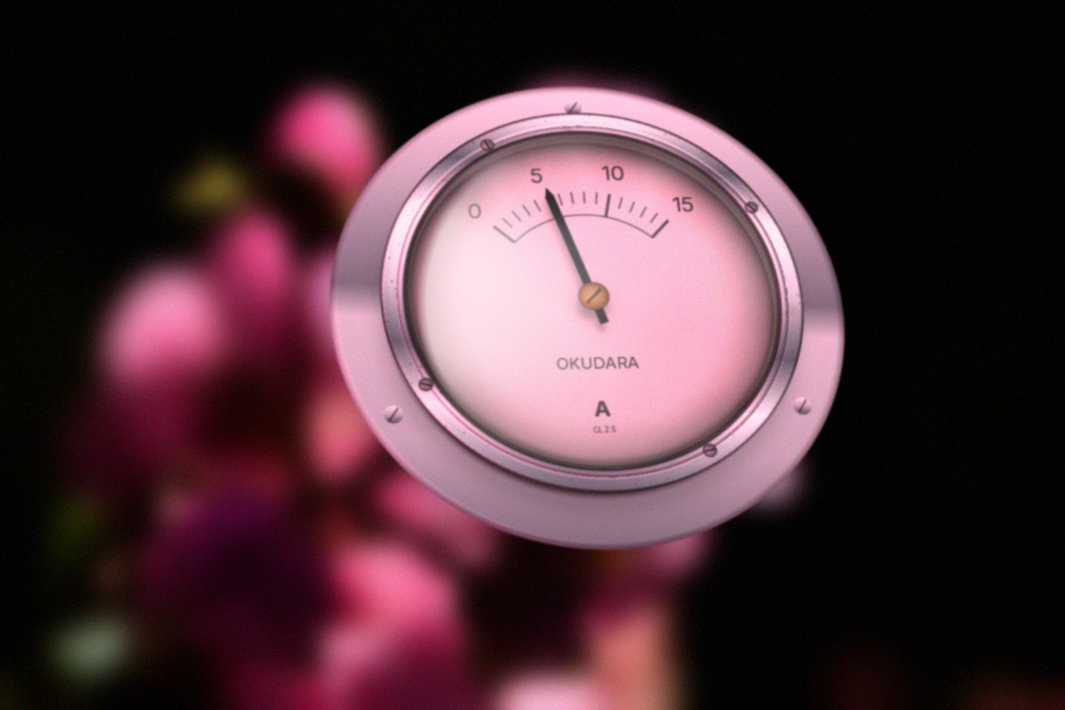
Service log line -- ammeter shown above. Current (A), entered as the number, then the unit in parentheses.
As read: 5 (A)
